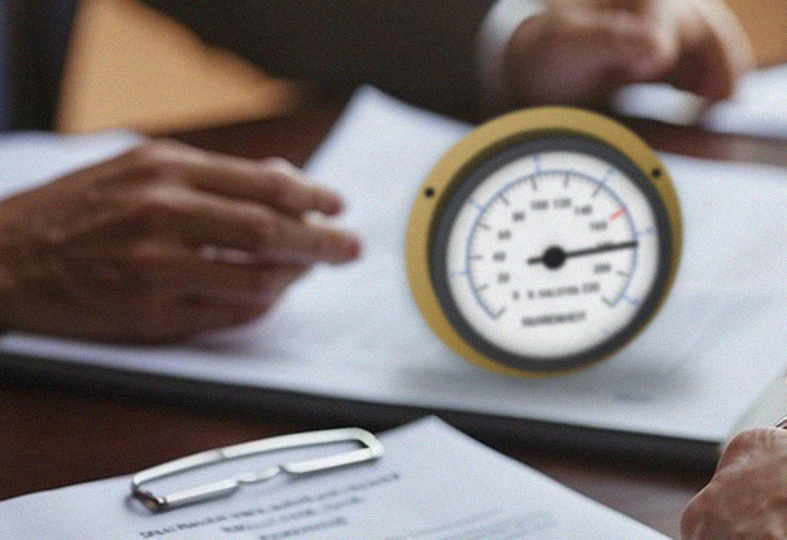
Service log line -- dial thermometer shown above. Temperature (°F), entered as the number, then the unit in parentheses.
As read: 180 (°F)
